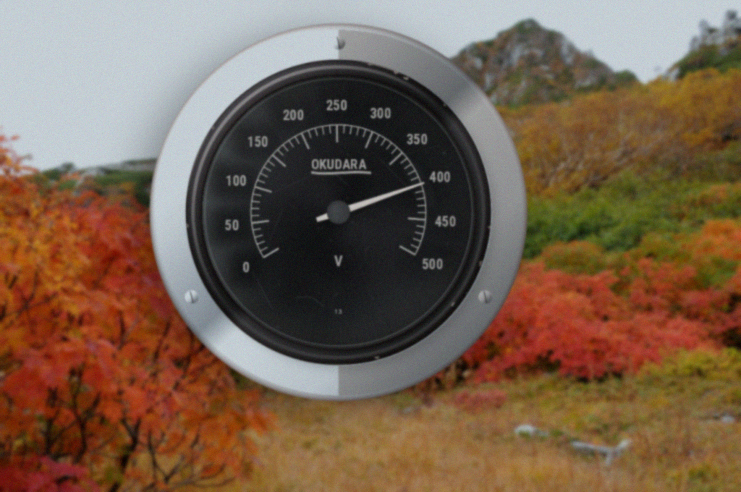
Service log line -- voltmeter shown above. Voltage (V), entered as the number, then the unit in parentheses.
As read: 400 (V)
